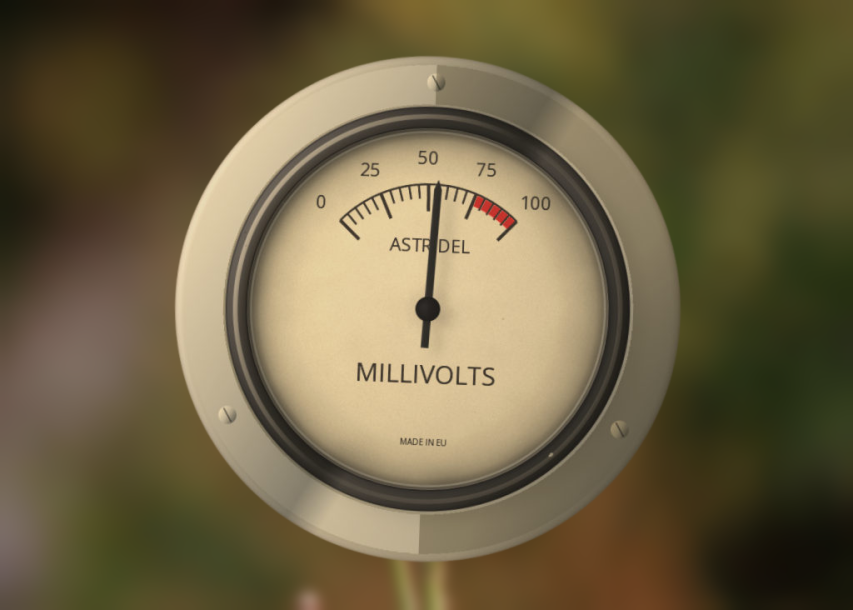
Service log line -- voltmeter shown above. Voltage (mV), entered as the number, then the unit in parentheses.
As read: 55 (mV)
